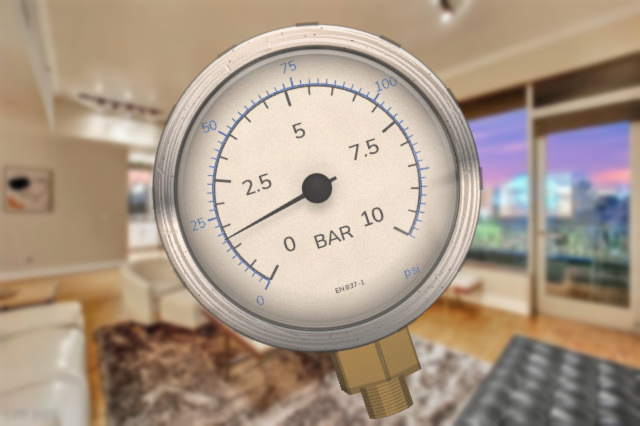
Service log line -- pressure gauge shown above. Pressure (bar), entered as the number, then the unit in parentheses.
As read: 1.25 (bar)
